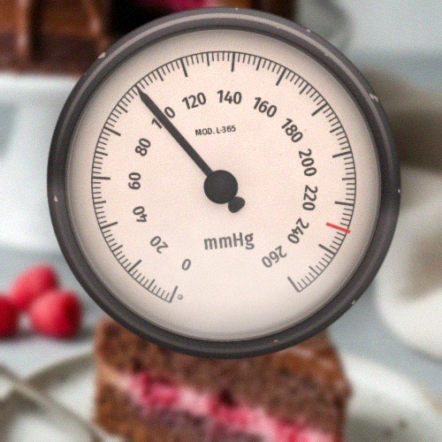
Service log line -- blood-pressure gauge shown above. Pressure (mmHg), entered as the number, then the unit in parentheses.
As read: 100 (mmHg)
